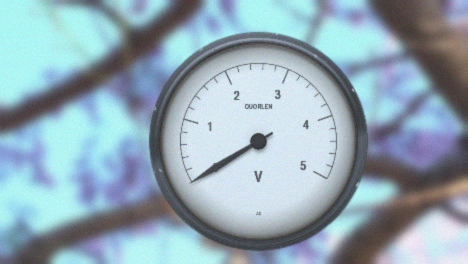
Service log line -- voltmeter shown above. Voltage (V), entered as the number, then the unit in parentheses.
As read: 0 (V)
